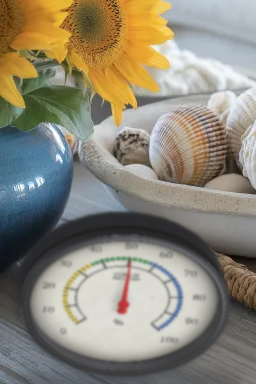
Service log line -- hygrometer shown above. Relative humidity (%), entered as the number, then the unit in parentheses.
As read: 50 (%)
